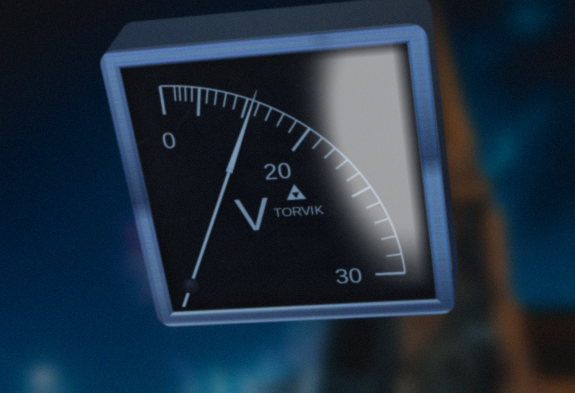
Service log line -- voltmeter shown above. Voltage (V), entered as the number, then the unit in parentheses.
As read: 15.5 (V)
